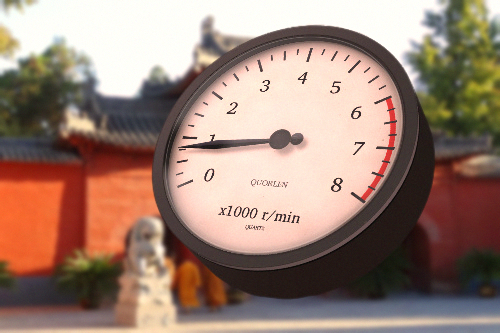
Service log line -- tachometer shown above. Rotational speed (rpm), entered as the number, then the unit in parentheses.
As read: 750 (rpm)
